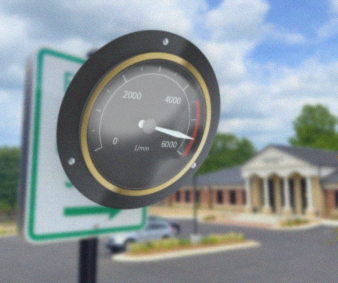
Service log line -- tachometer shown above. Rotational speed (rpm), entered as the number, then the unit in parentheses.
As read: 5500 (rpm)
